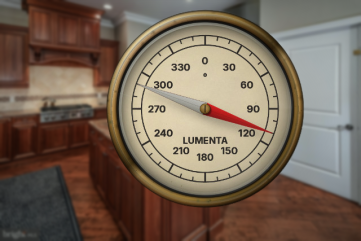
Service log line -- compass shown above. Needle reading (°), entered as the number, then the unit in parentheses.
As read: 110 (°)
